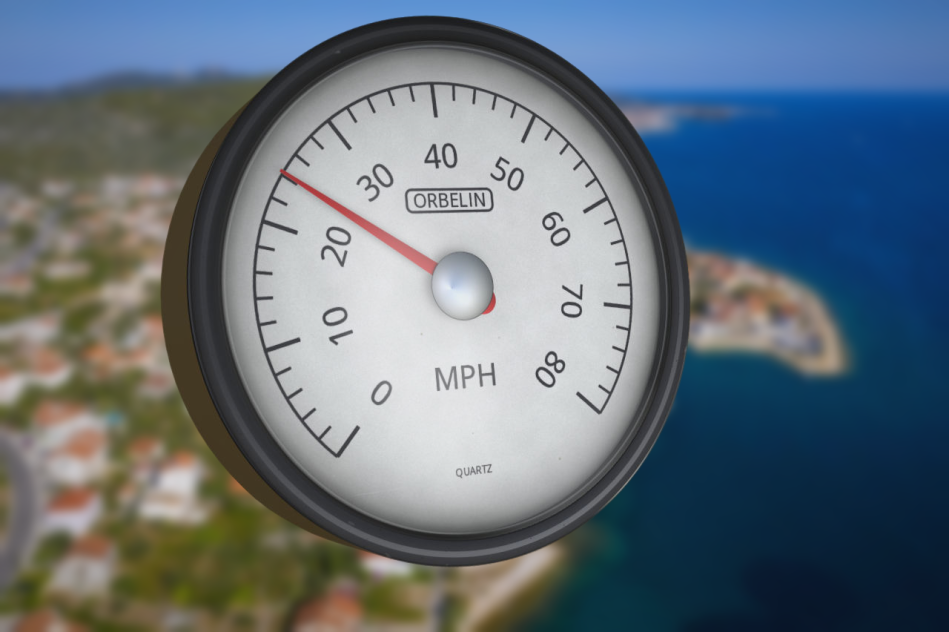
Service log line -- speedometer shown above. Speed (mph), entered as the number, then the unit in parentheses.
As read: 24 (mph)
